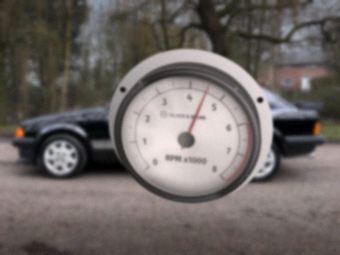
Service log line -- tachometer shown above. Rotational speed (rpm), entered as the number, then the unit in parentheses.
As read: 4500 (rpm)
